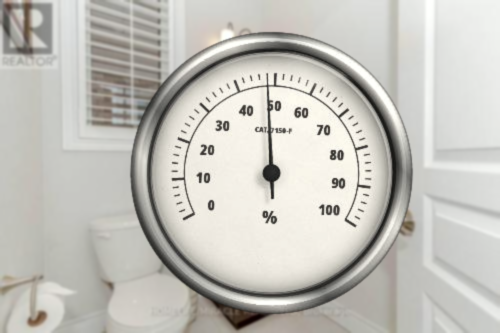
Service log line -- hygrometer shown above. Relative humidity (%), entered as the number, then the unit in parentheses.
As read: 48 (%)
